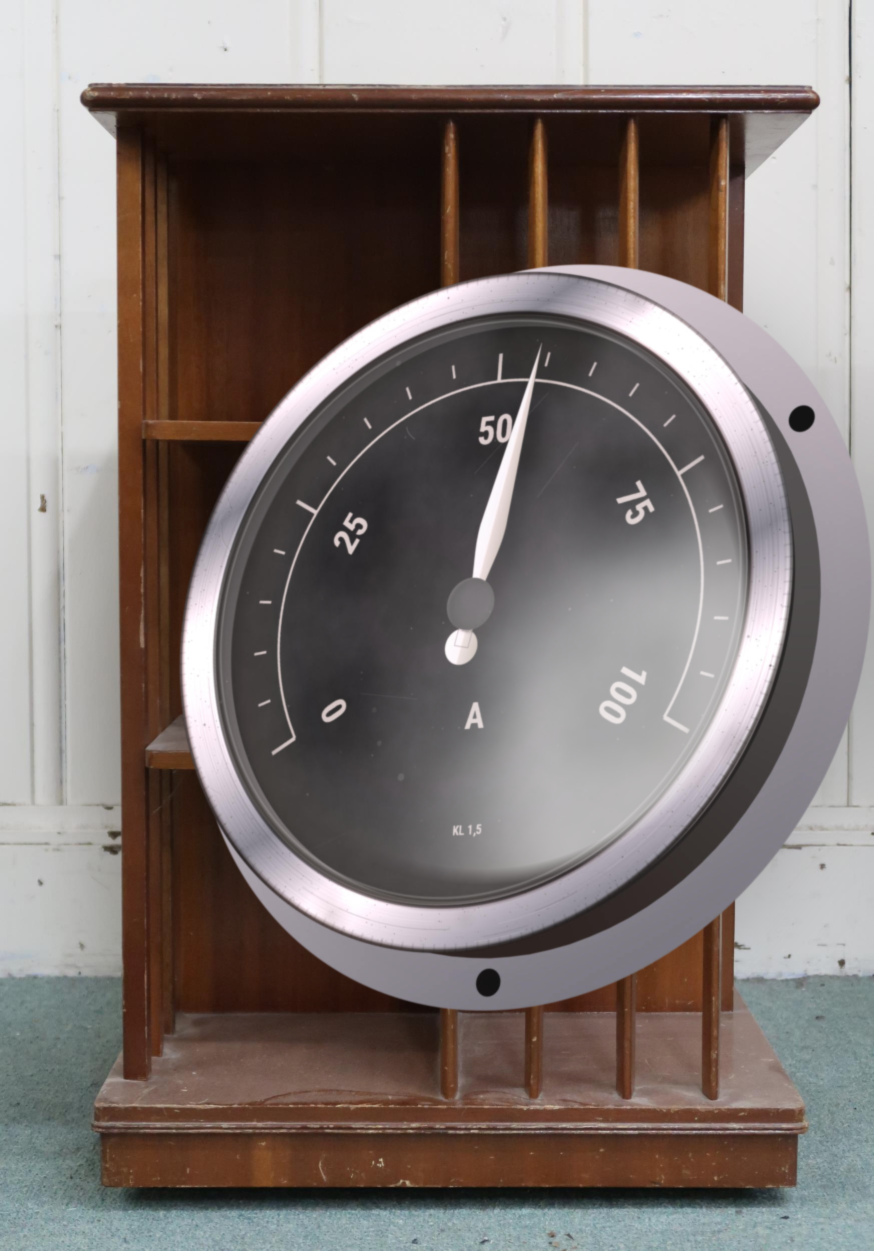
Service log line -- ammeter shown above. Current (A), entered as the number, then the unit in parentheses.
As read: 55 (A)
